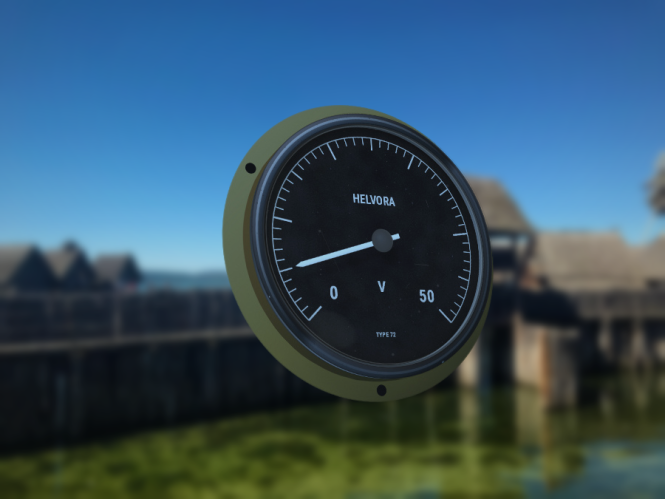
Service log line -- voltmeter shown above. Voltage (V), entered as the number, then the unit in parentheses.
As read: 5 (V)
